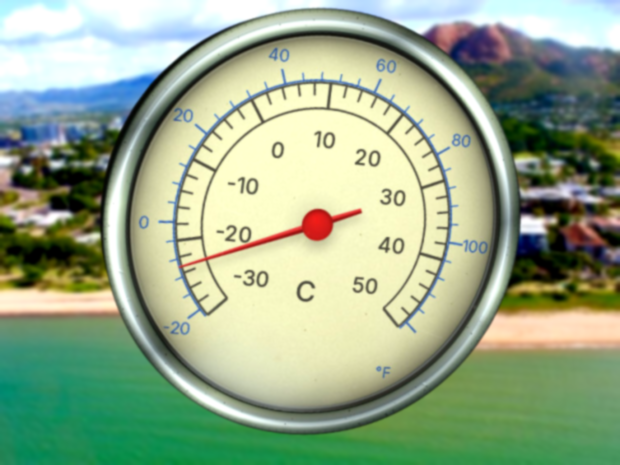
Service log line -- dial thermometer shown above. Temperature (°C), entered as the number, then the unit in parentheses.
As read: -23 (°C)
